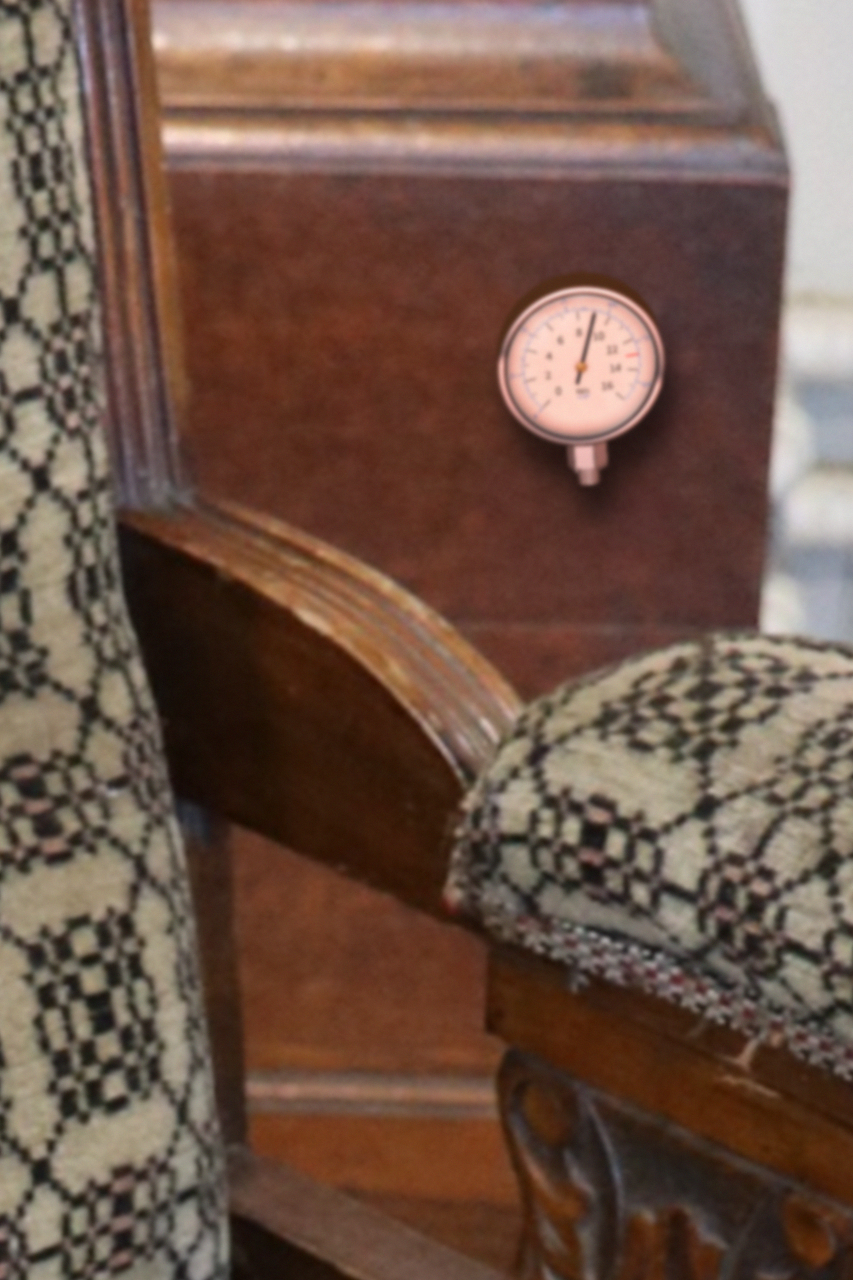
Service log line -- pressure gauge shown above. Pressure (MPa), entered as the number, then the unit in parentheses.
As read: 9 (MPa)
